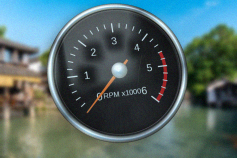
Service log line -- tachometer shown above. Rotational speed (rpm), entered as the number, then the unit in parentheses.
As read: 0 (rpm)
